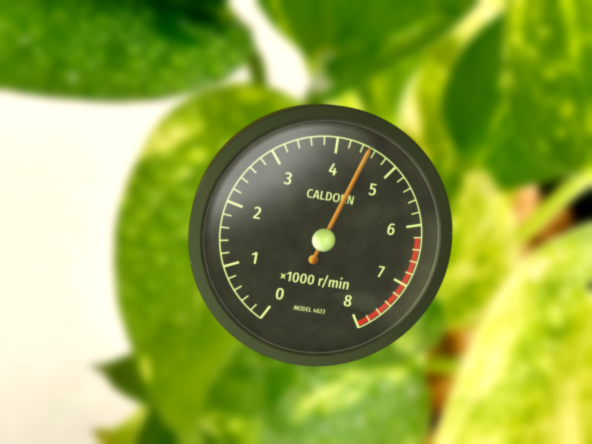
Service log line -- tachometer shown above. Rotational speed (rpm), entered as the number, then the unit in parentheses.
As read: 4500 (rpm)
